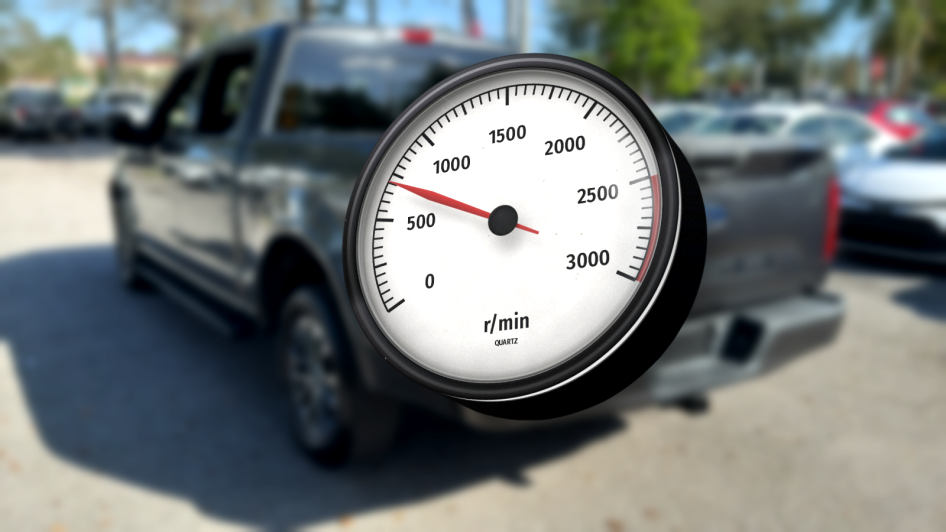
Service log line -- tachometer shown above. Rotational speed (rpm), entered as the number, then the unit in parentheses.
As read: 700 (rpm)
